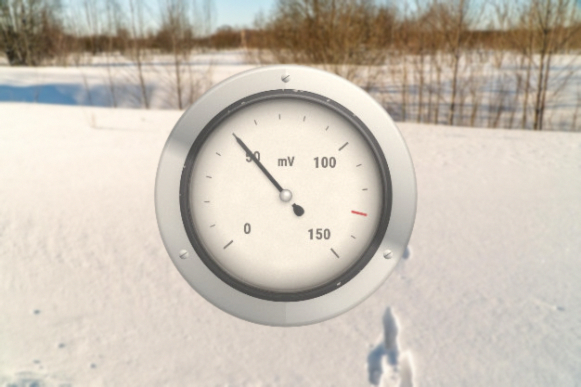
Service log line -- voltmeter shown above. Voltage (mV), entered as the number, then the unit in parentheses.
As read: 50 (mV)
